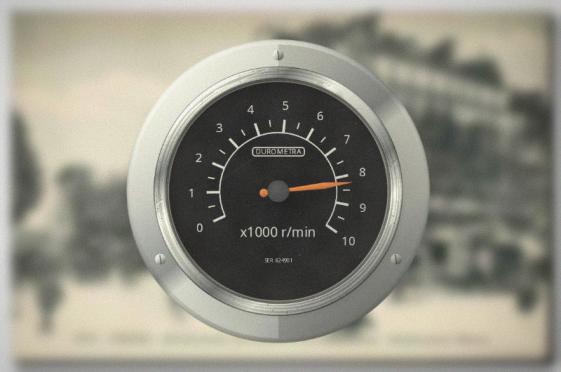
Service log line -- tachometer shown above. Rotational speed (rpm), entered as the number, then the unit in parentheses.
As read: 8250 (rpm)
